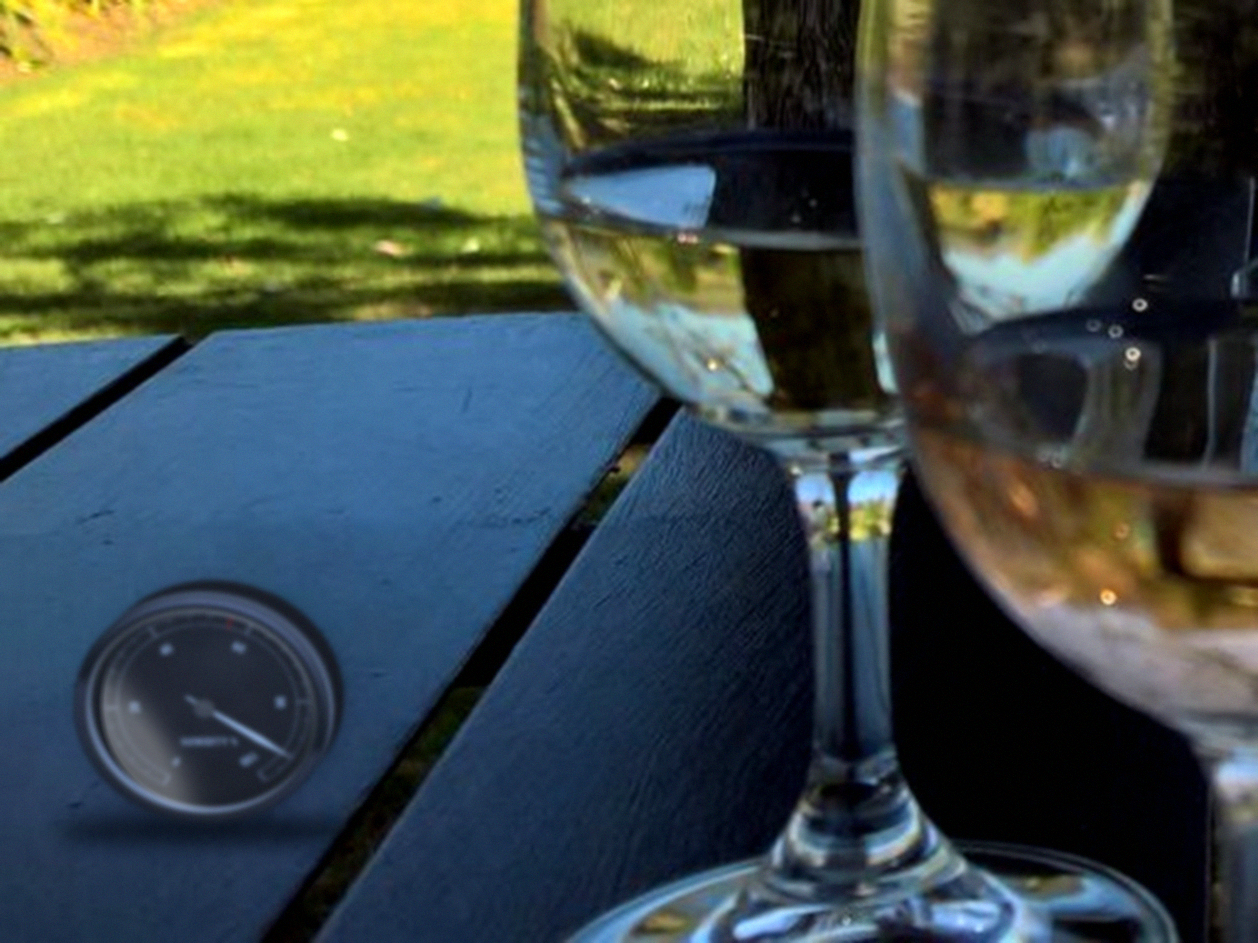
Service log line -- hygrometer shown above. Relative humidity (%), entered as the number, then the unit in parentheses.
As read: 92 (%)
